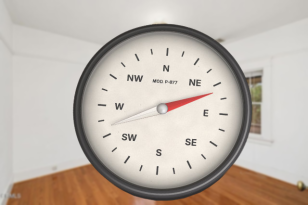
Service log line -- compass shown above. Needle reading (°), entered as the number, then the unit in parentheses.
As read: 67.5 (°)
